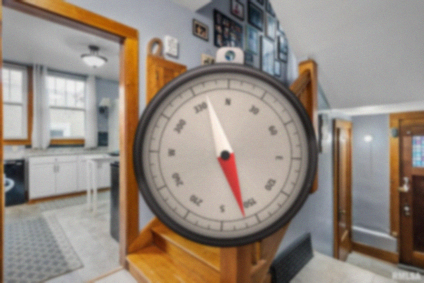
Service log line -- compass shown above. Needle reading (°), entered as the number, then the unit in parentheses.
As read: 160 (°)
